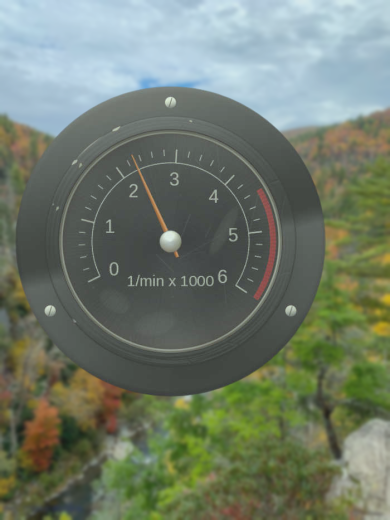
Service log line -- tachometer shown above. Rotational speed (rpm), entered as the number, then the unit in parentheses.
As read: 2300 (rpm)
